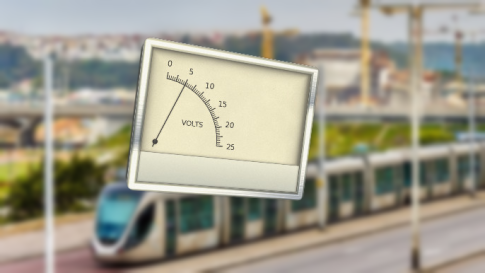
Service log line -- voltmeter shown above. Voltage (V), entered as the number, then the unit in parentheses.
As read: 5 (V)
